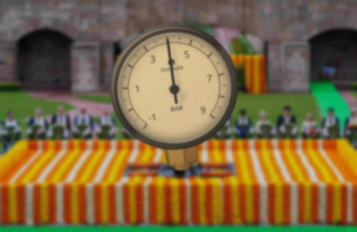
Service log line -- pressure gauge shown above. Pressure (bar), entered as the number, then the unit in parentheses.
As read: 4 (bar)
